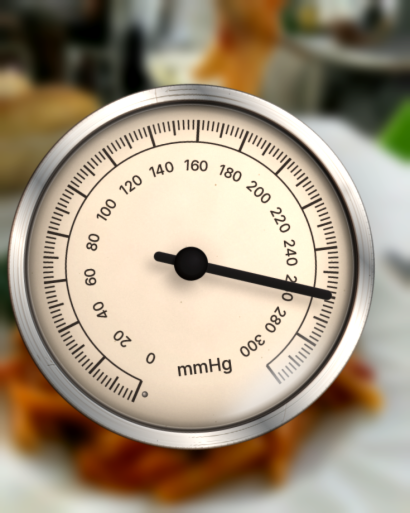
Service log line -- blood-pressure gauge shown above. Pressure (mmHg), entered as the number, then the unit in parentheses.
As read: 260 (mmHg)
